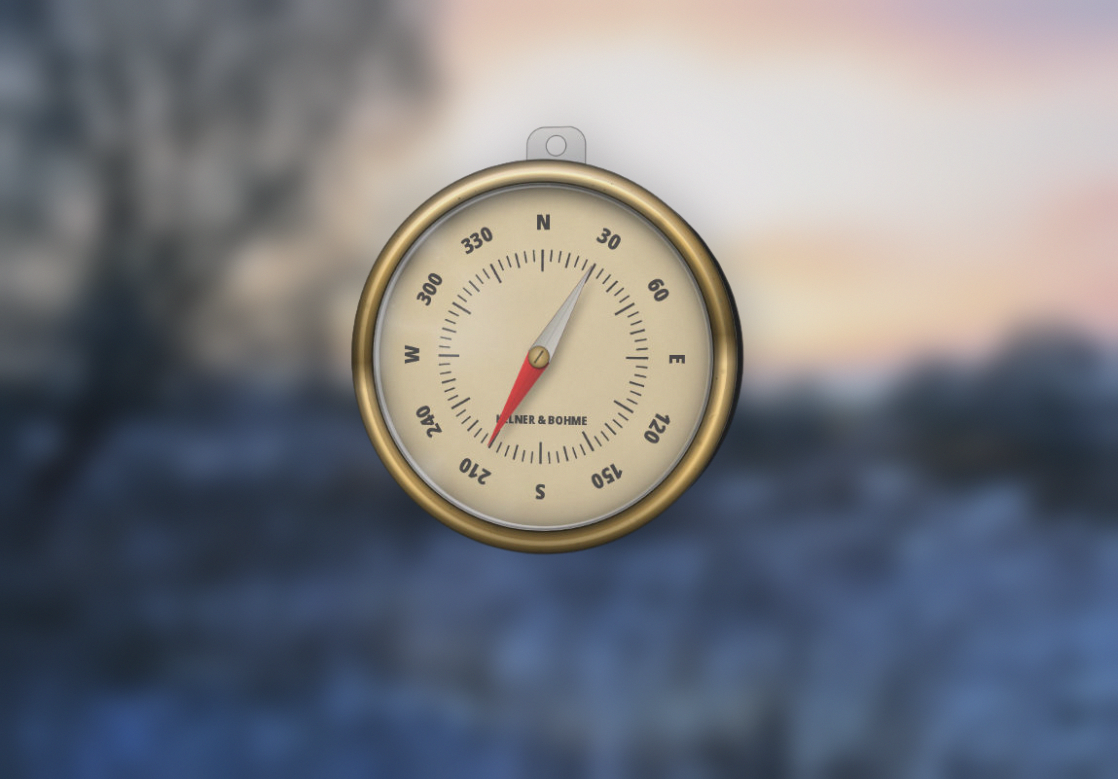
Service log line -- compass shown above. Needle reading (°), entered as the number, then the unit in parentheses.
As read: 210 (°)
